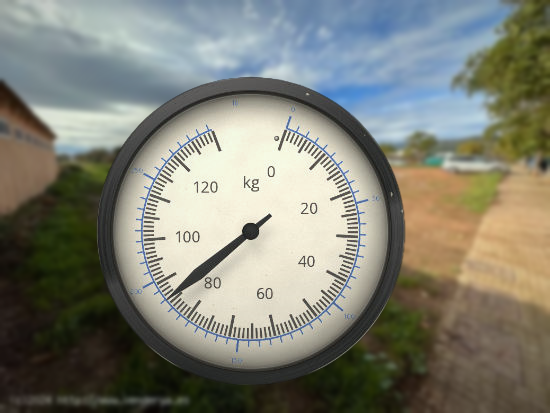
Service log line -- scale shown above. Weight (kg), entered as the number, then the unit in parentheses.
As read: 86 (kg)
